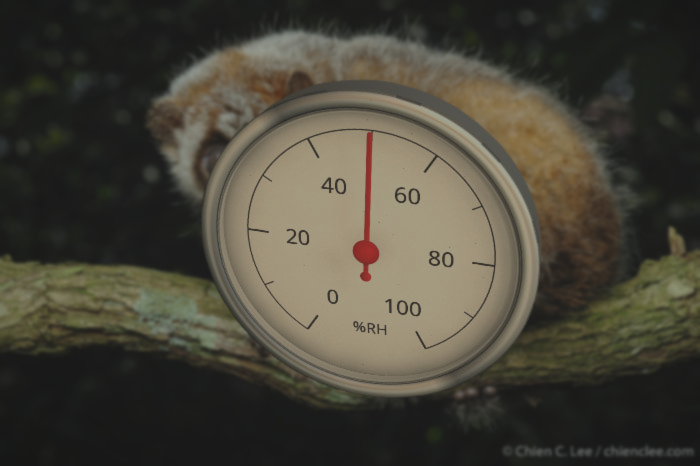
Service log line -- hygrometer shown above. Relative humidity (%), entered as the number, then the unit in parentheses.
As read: 50 (%)
